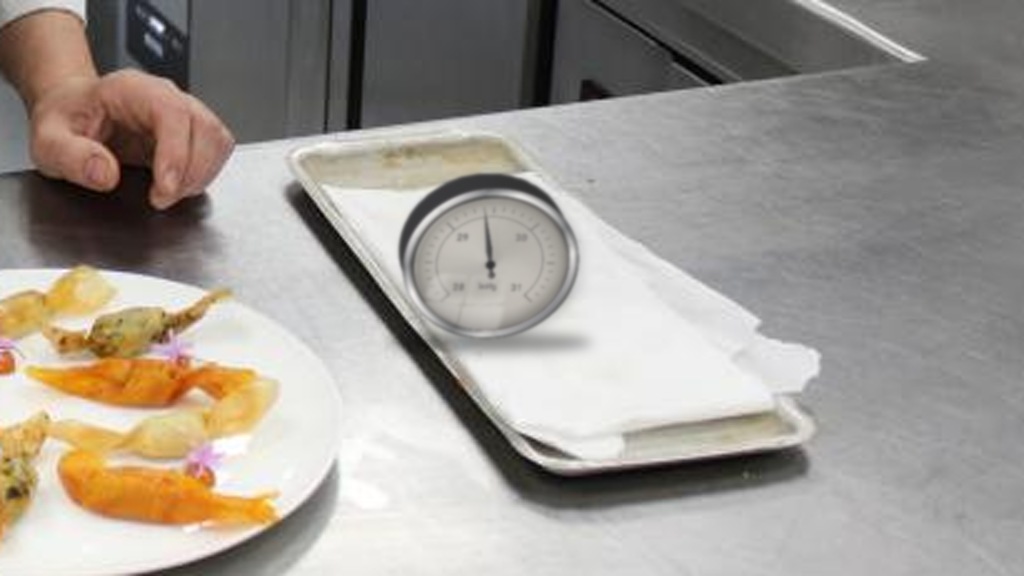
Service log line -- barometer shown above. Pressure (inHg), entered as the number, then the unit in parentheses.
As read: 29.4 (inHg)
